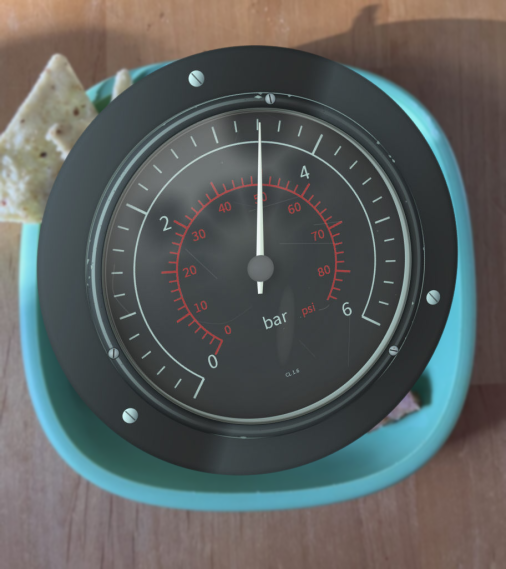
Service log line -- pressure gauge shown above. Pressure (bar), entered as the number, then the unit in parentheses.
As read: 3.4 (bar)
